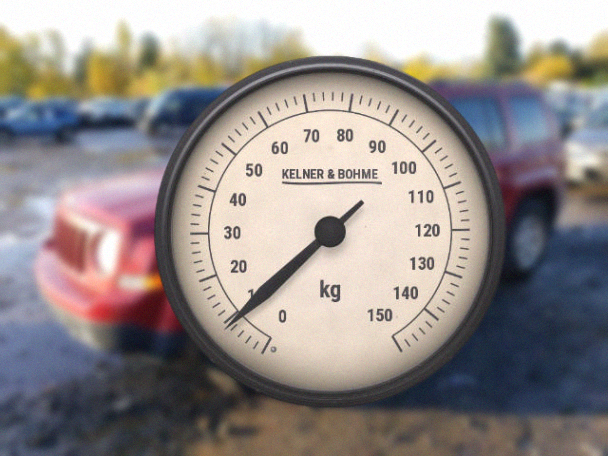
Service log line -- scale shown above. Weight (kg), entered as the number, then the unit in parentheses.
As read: 9 (kg)
